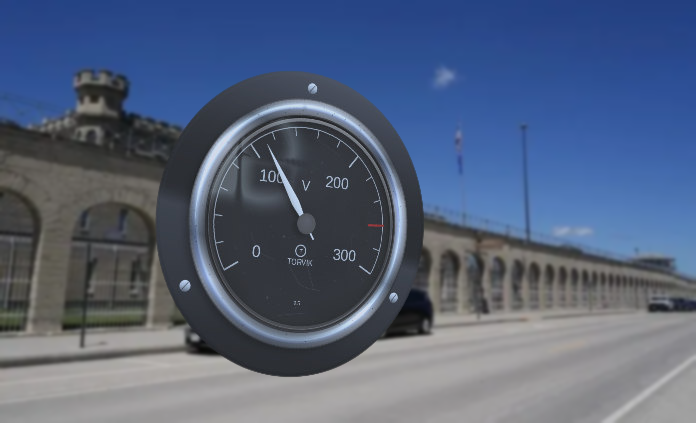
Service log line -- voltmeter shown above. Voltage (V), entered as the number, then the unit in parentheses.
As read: 110 (V)
